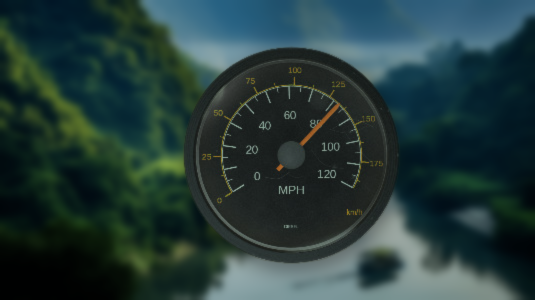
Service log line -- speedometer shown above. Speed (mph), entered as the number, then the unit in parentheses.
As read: 82.5 (mph)
